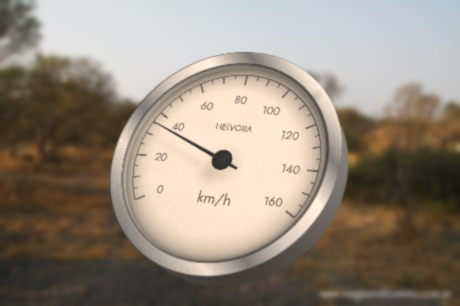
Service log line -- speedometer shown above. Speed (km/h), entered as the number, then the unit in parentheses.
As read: 35 (km/h)
